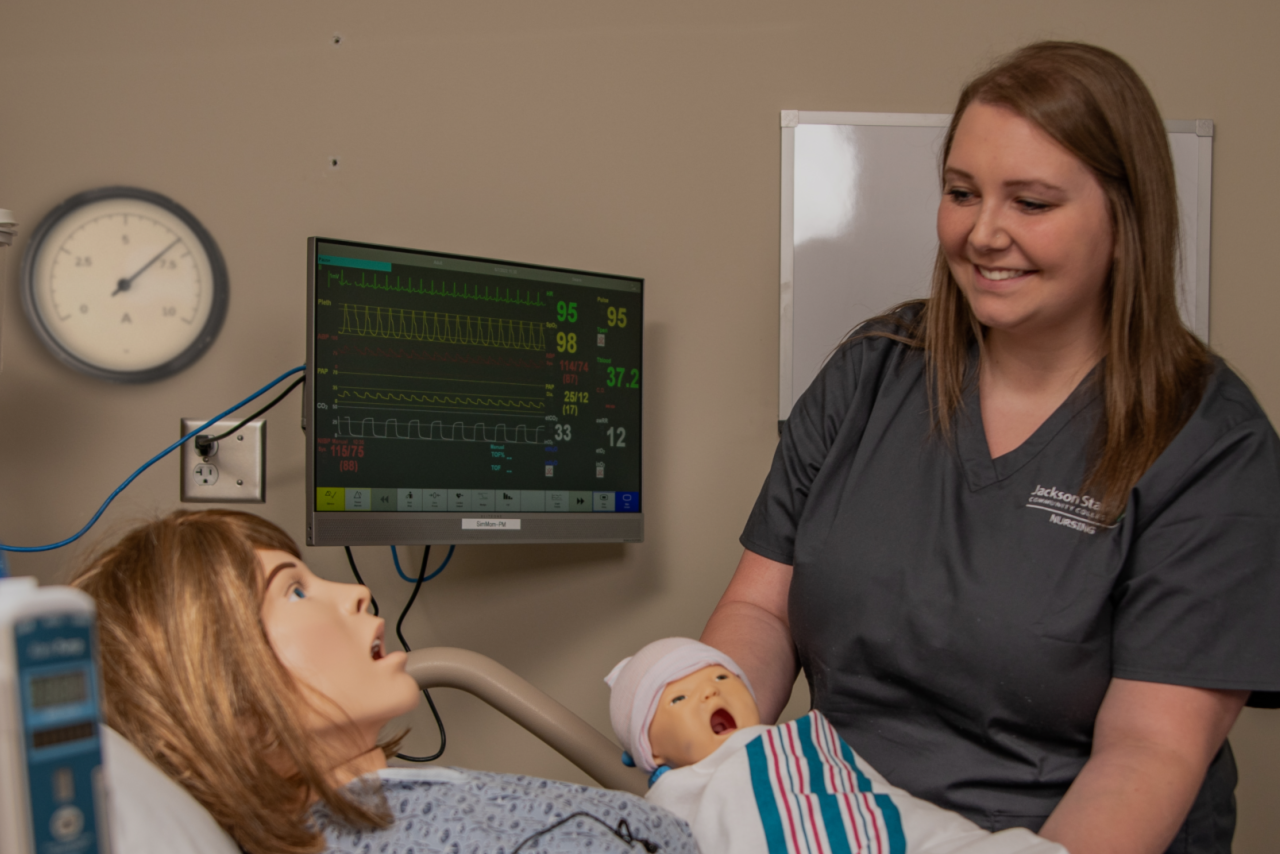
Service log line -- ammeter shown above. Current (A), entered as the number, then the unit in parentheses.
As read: 7 (A)
